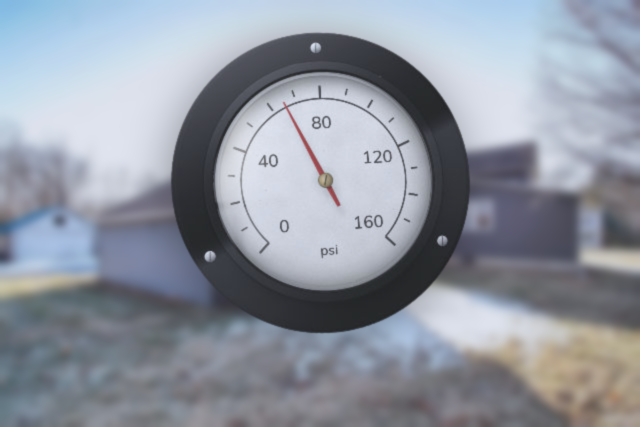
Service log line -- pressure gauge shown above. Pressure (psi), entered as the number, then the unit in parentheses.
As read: 65 (psi)
